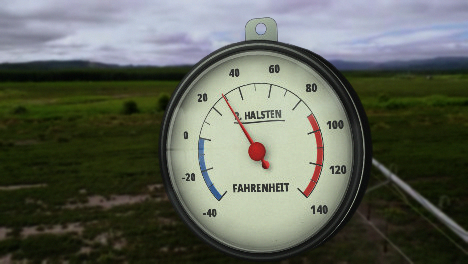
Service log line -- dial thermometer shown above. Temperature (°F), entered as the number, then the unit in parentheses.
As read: 30 (°F)
